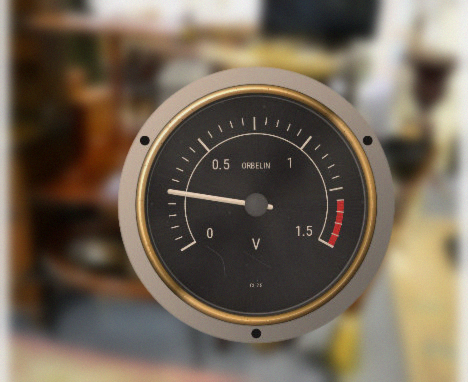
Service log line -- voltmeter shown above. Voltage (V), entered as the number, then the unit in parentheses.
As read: 0.25 (V)
